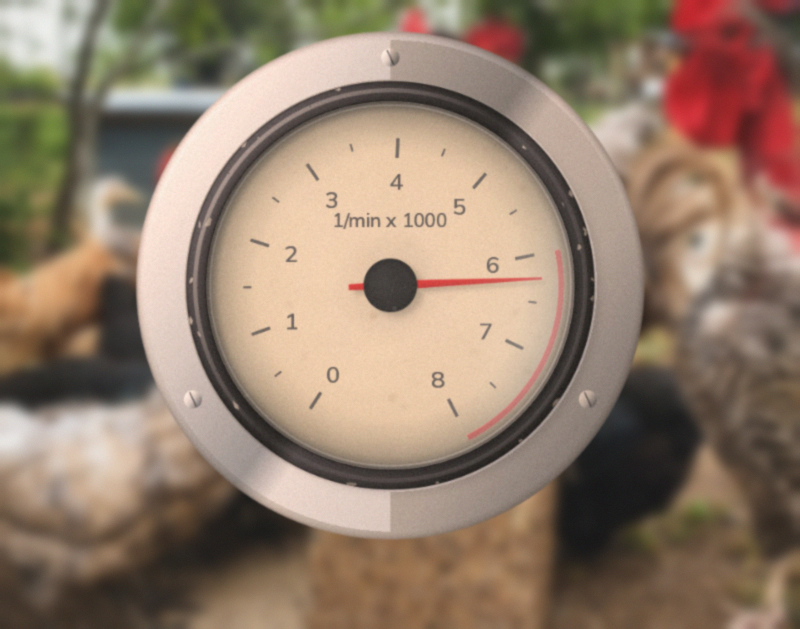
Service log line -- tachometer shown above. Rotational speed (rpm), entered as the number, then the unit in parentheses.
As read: 6250 (rpm)
